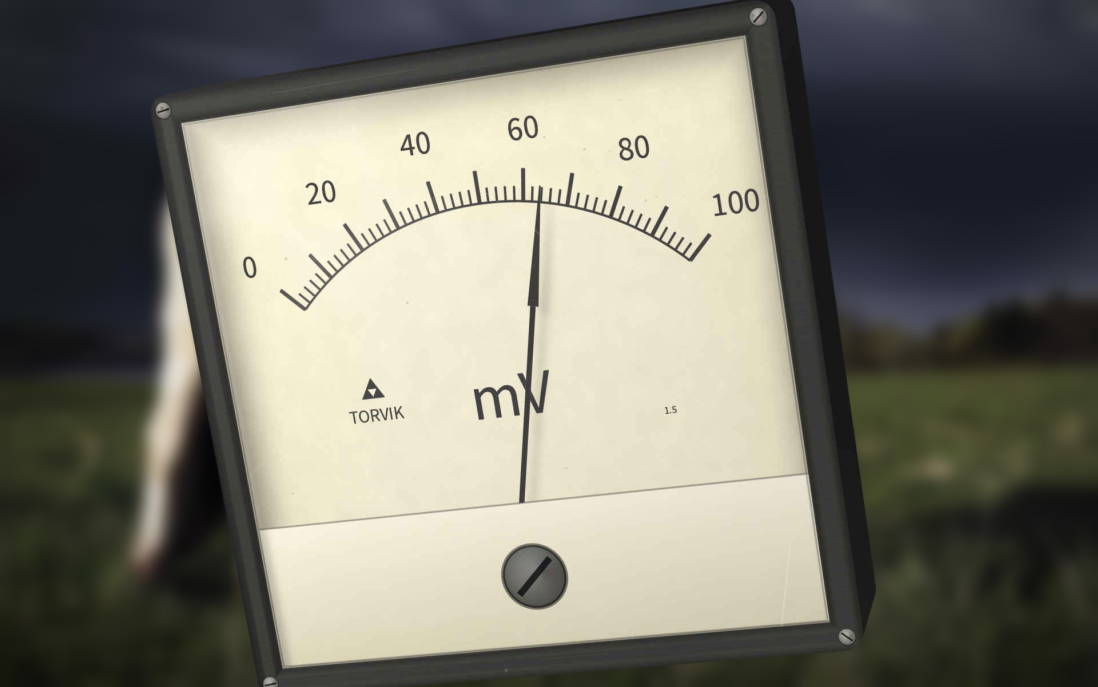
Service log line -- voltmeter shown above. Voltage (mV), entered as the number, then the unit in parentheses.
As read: 64 (mV)
